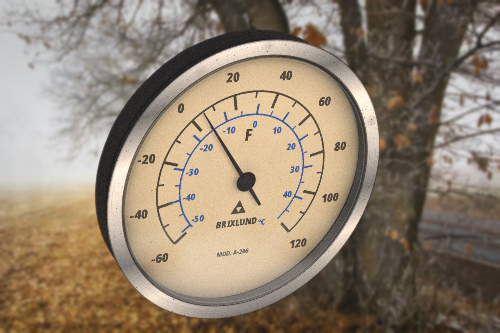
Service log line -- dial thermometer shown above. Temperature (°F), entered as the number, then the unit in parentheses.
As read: 5 (°F)
